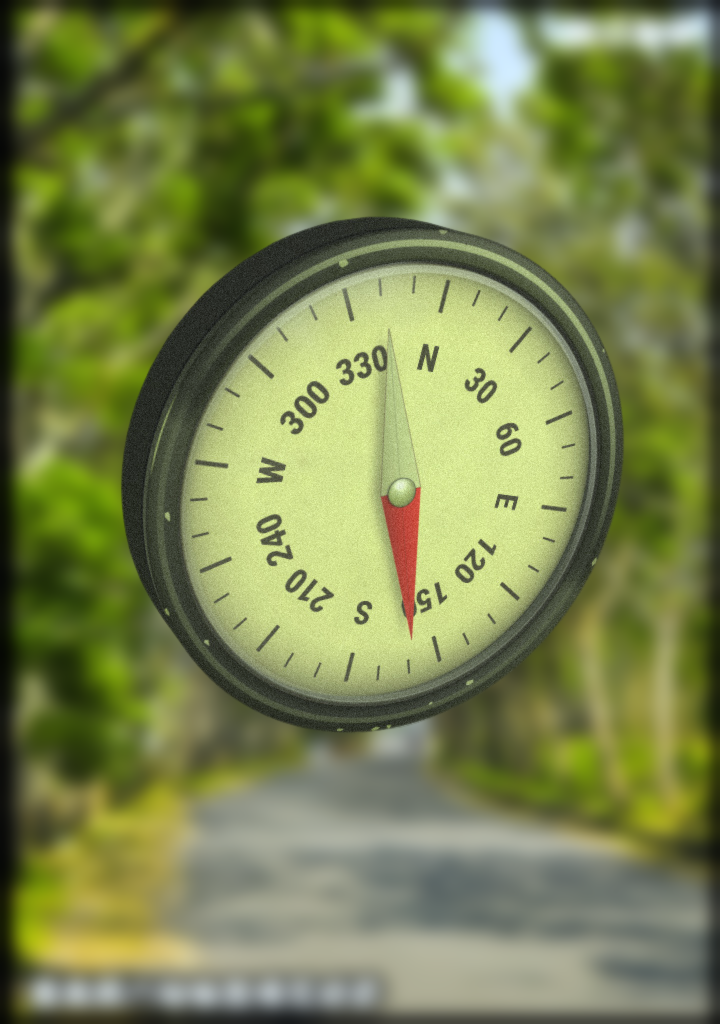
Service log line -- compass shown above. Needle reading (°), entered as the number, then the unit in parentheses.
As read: 160 (°)
